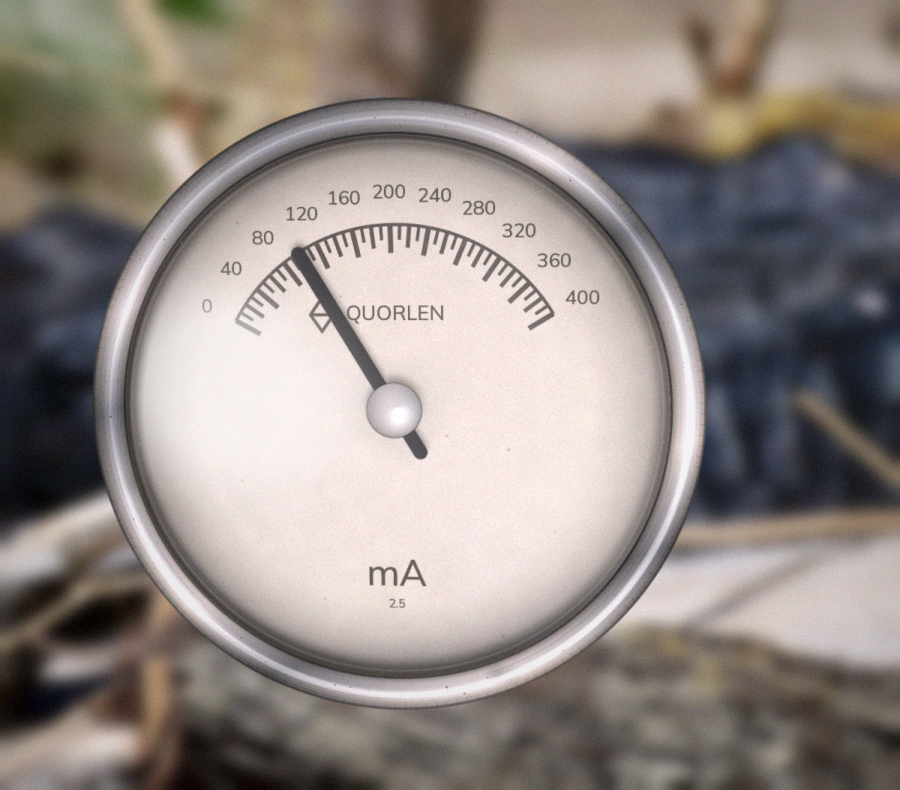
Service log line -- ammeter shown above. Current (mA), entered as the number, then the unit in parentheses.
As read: 100 (mA)
